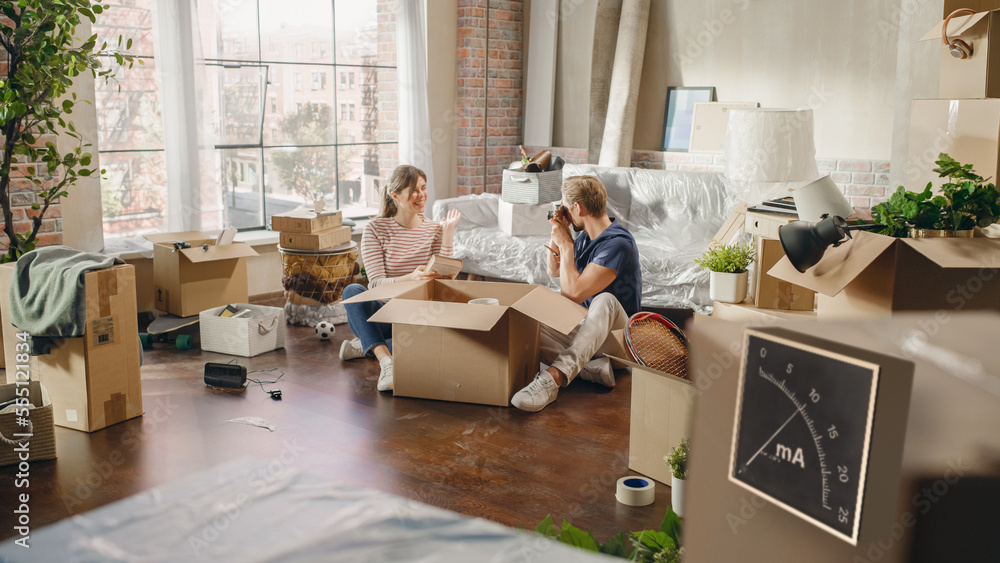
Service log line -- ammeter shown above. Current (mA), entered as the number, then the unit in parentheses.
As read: 10 (mA)
